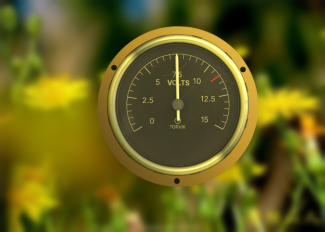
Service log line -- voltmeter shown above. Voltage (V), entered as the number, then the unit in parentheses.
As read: 7.5 (V)
